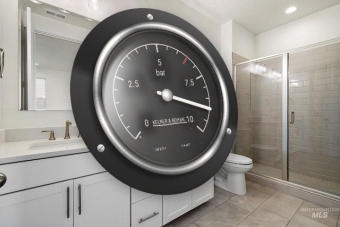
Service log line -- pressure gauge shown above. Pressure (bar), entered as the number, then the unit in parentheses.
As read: 9 (bar)
